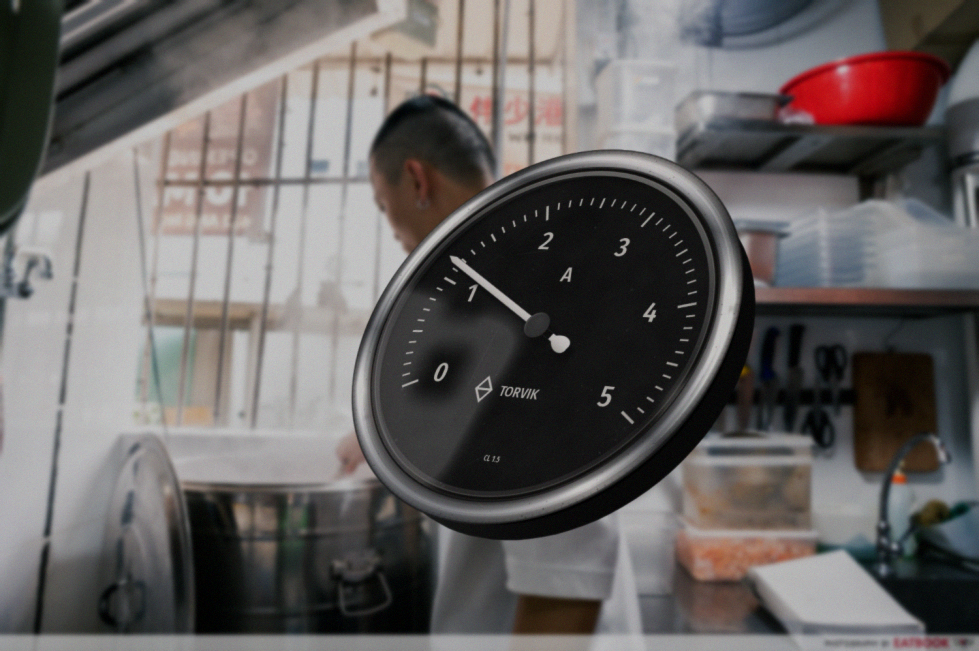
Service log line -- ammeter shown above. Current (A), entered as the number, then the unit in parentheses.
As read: 1.15 (A)
